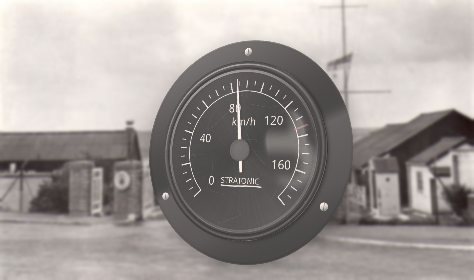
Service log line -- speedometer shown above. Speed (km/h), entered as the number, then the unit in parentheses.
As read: 85 (km/h)
